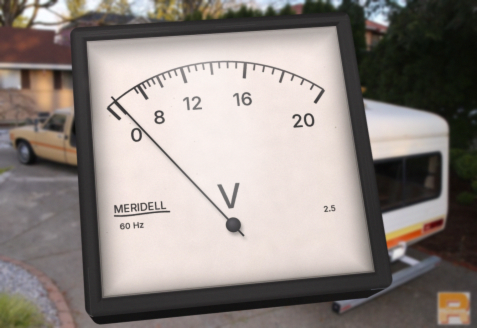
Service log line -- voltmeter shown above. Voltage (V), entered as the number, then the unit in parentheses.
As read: 4 (V)
